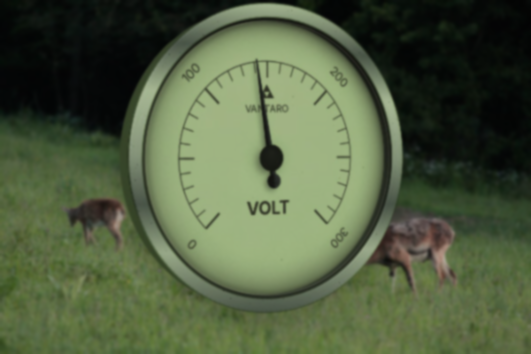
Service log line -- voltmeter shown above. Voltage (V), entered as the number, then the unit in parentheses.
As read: 140 (V)
